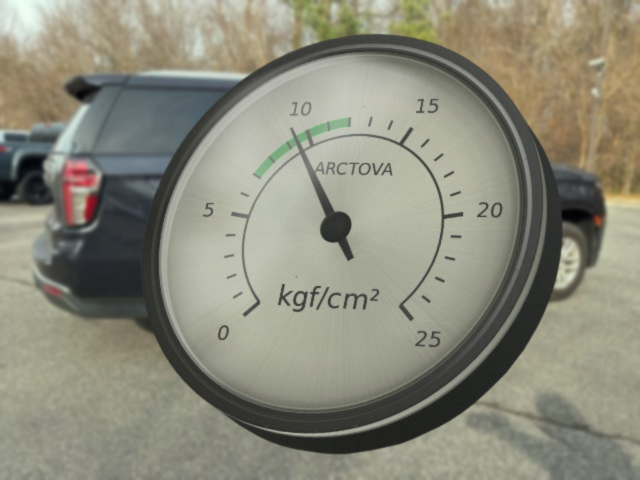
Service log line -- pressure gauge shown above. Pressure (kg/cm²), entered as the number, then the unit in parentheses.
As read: 9.5 (kg/cm²)
